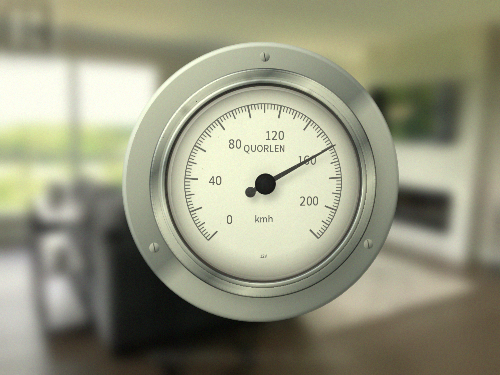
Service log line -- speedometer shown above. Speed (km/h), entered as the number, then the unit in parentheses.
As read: 160 (km/h)
